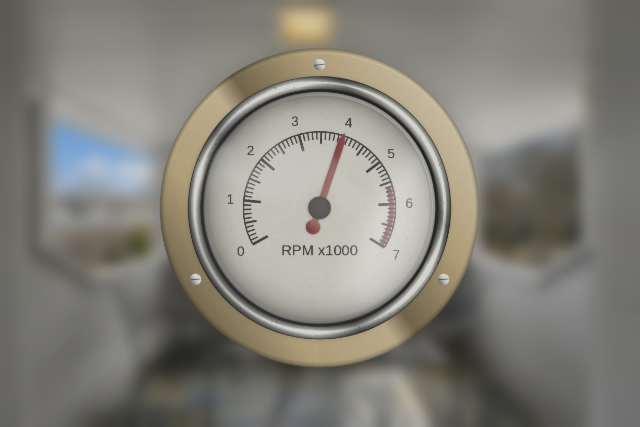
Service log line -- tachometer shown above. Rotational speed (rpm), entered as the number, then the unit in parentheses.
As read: 4000 (rpm)
